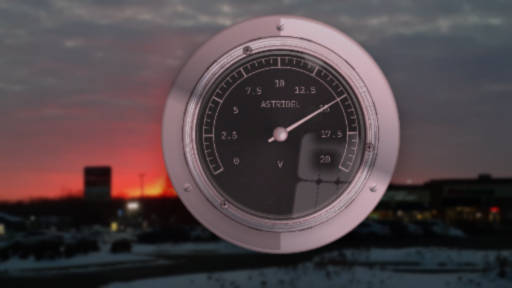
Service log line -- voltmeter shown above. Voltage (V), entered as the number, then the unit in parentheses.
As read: 15 (V)
